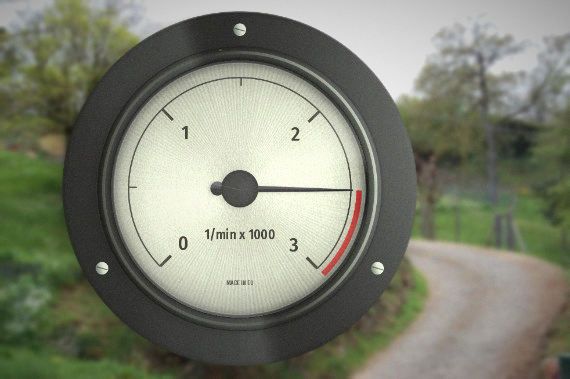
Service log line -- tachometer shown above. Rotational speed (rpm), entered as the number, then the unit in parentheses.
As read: 2500 (rpm)
